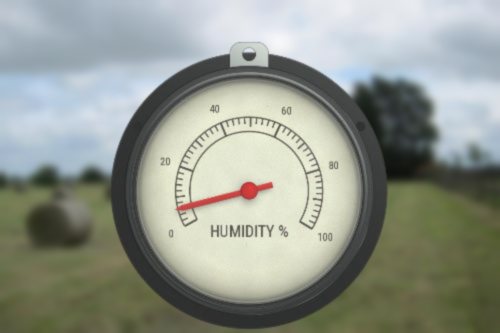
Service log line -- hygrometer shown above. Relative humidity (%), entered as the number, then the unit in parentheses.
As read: 6 (%)
